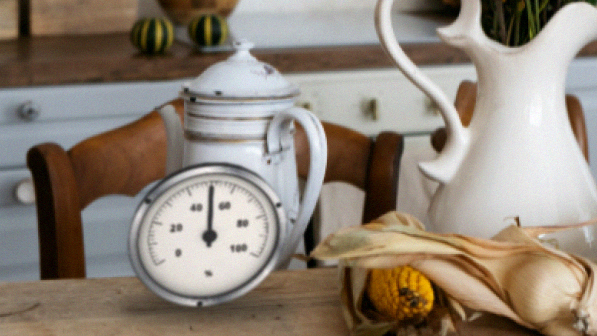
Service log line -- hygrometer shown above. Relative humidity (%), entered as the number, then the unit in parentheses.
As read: 50 (%)
